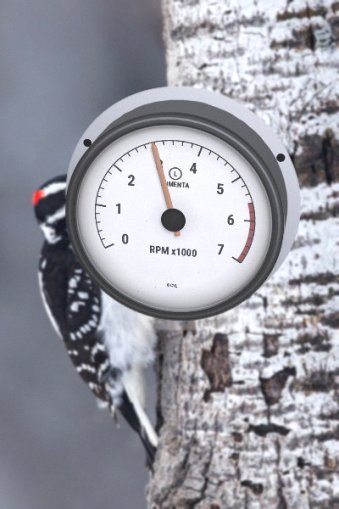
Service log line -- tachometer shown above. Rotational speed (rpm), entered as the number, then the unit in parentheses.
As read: 3000 (rpm)
